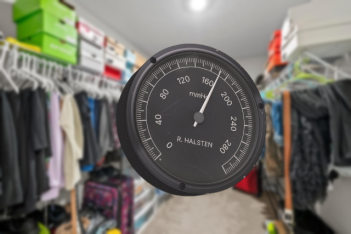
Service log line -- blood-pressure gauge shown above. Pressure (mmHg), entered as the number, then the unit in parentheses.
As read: 170 (mmHg)
